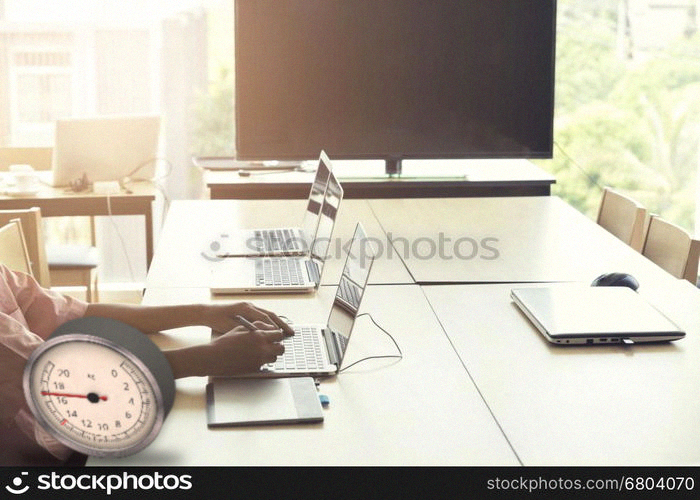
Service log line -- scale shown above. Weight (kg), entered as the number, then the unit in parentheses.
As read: 17 (kg)
